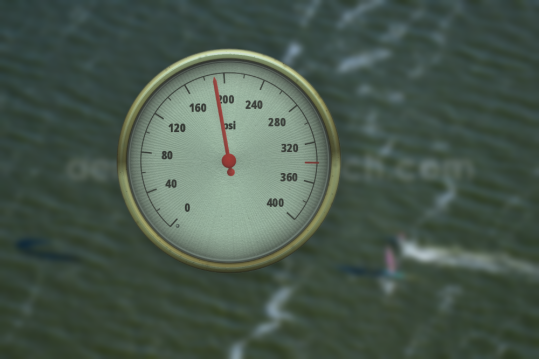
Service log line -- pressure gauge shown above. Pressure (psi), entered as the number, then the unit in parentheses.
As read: 190 (psi)
